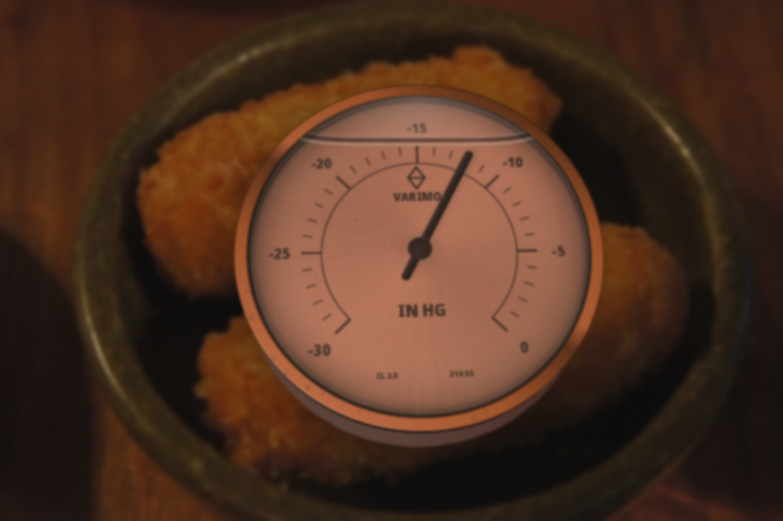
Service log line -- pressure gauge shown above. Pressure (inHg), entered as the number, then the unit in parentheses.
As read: -12 (inHg)
